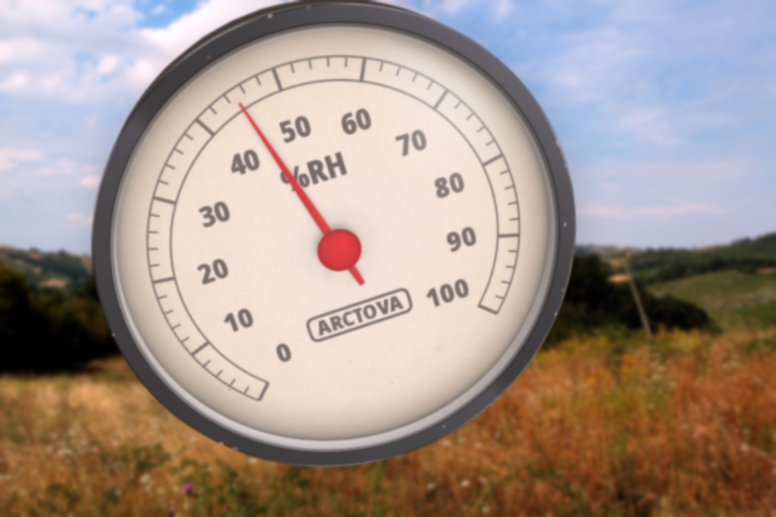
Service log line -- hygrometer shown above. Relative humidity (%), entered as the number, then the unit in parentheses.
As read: 45 (%)
